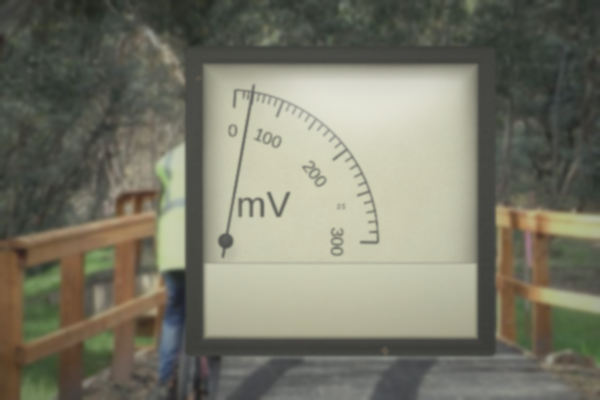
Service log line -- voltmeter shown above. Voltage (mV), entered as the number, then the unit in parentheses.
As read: 50 (mV)
